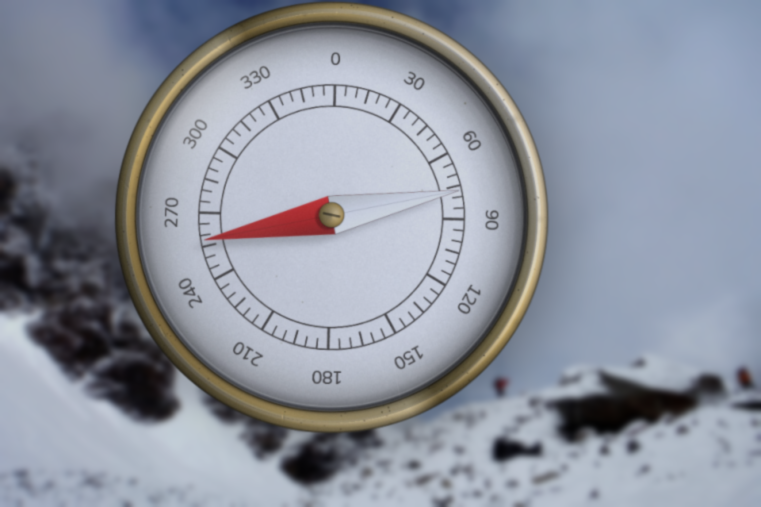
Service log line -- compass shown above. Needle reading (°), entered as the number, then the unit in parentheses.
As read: 257.5 (°)
